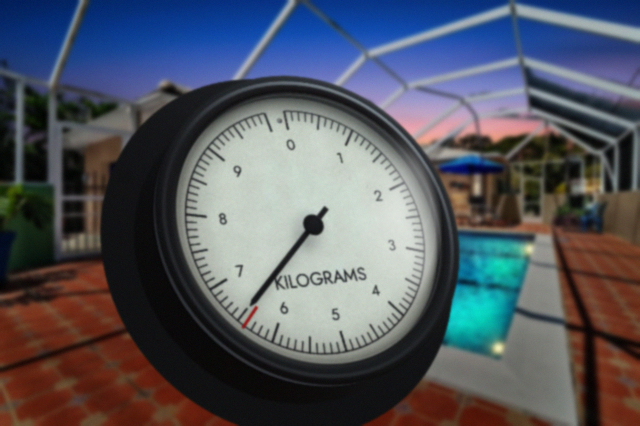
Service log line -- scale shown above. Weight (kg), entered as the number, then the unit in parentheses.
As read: 6.5 (kg)
